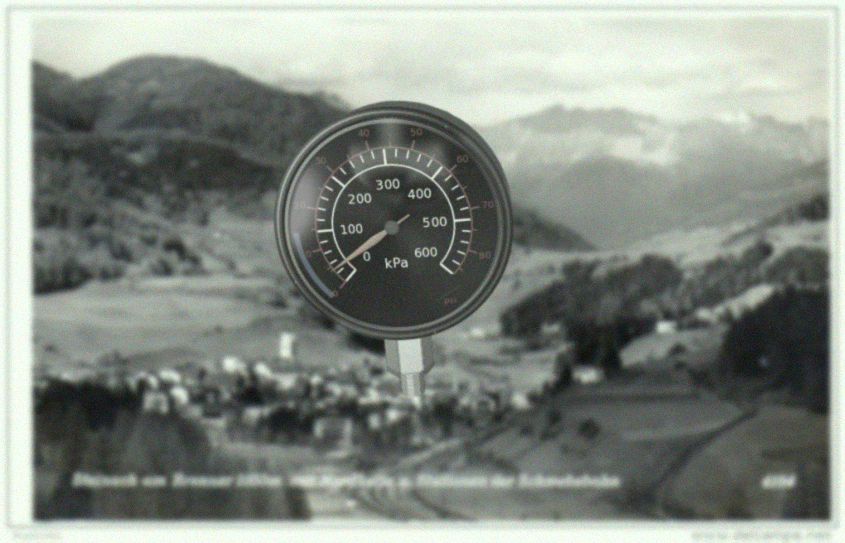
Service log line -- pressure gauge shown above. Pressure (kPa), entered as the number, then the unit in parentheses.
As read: 30 (kPa)
